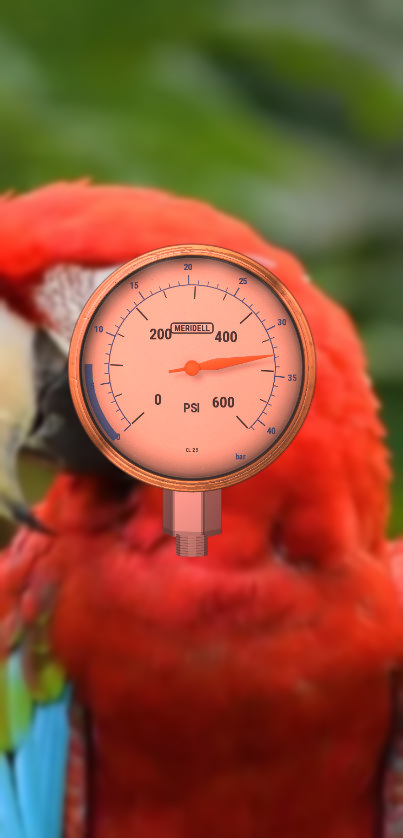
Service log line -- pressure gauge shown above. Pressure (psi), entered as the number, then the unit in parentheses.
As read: 475 (psi)
